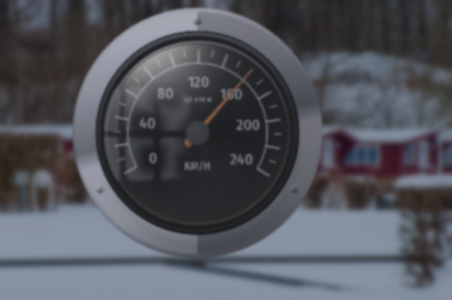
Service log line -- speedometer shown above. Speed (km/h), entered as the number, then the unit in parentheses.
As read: 160 (km/h)
